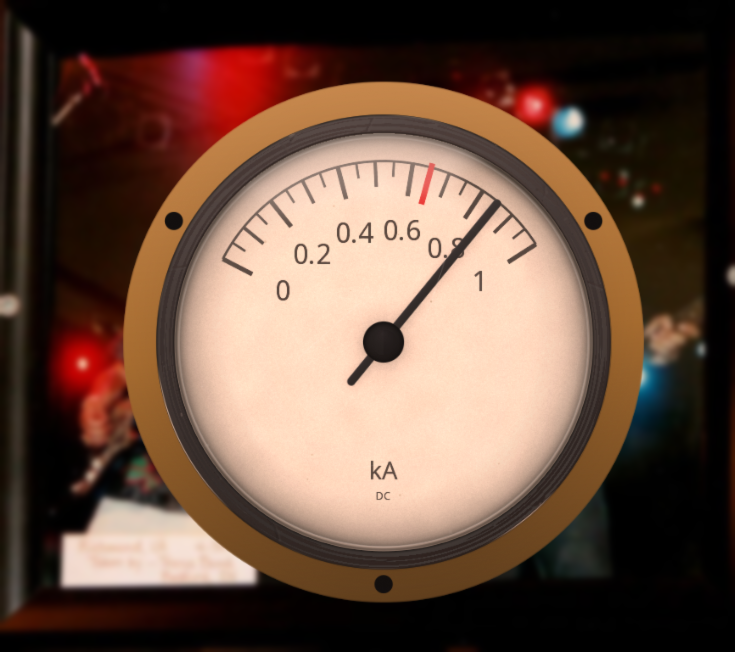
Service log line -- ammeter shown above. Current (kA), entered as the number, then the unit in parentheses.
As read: 0.85 (kA)
